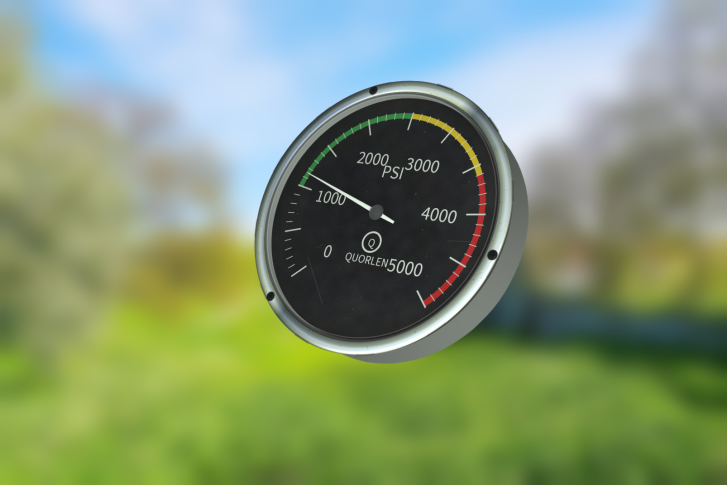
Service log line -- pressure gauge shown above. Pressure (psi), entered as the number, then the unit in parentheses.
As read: 1150 (psi)
